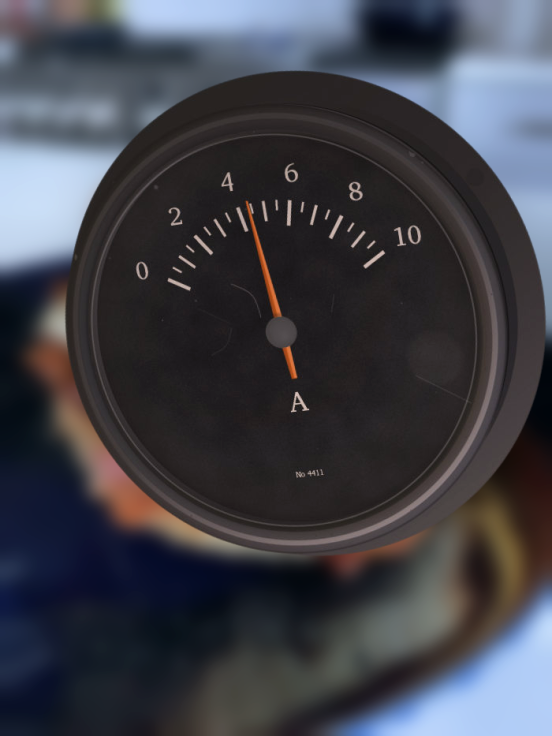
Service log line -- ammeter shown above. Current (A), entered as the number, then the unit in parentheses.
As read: 4.5 (A)
